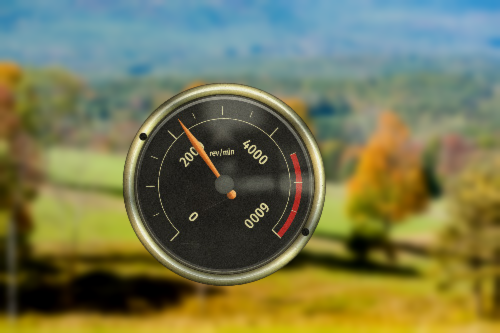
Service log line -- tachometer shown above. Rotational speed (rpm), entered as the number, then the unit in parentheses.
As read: 2250 (rpm)
